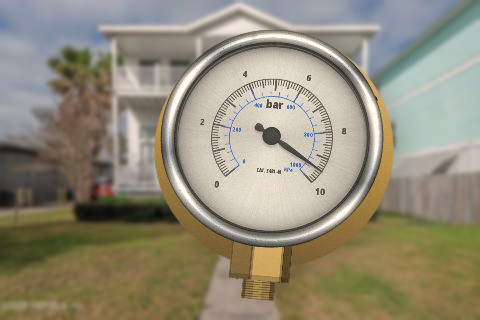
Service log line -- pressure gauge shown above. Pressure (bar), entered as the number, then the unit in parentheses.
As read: 9.5 (bar)
